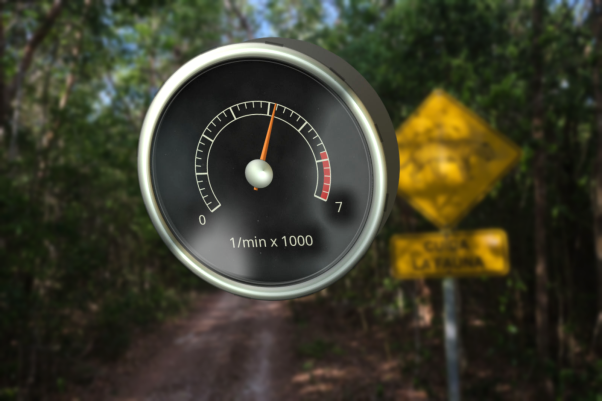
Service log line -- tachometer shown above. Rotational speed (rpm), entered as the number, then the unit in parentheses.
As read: 4200 (rpm)
